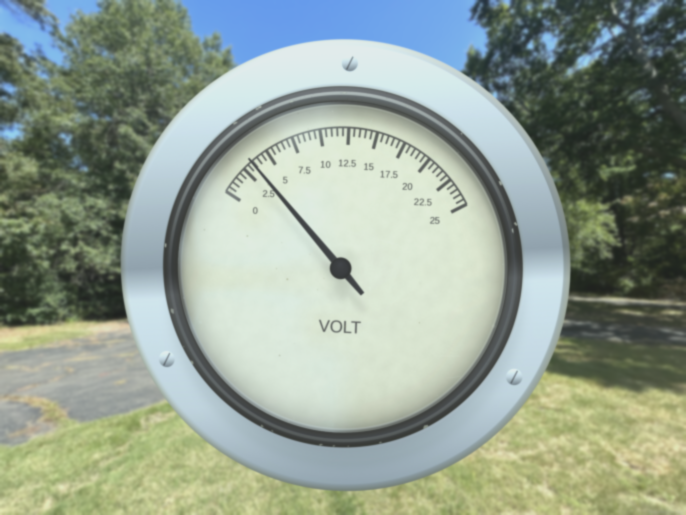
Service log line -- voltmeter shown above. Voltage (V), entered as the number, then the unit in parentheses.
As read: 3.5 (V)
